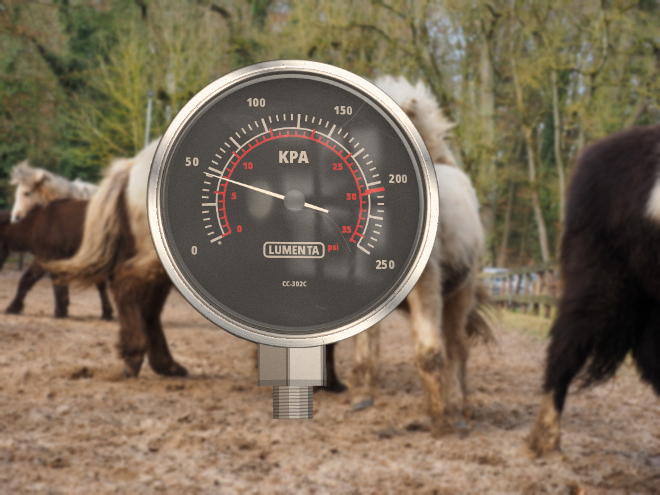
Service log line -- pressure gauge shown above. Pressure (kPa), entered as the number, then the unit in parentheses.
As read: 45 (kPa)
